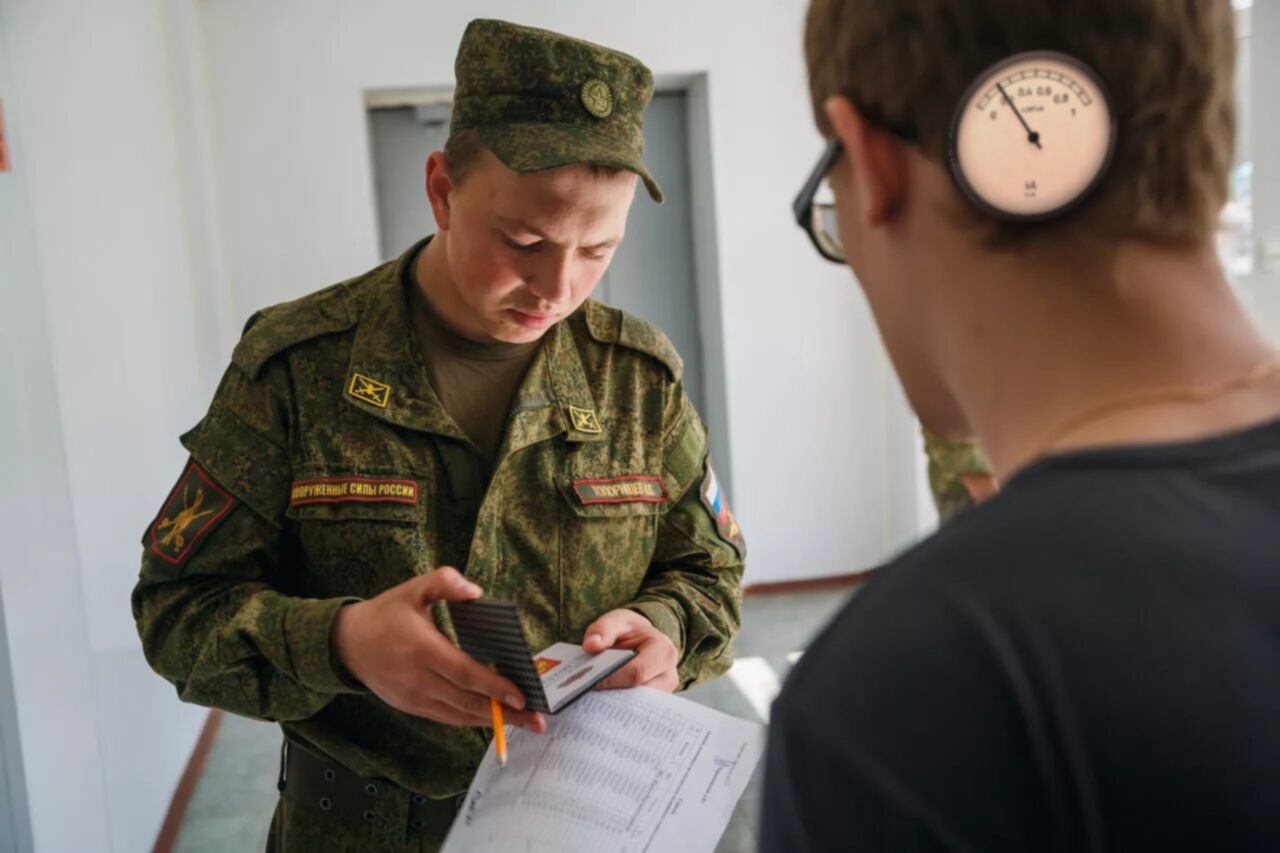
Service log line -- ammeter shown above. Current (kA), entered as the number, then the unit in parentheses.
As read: 0.2 (kA)
